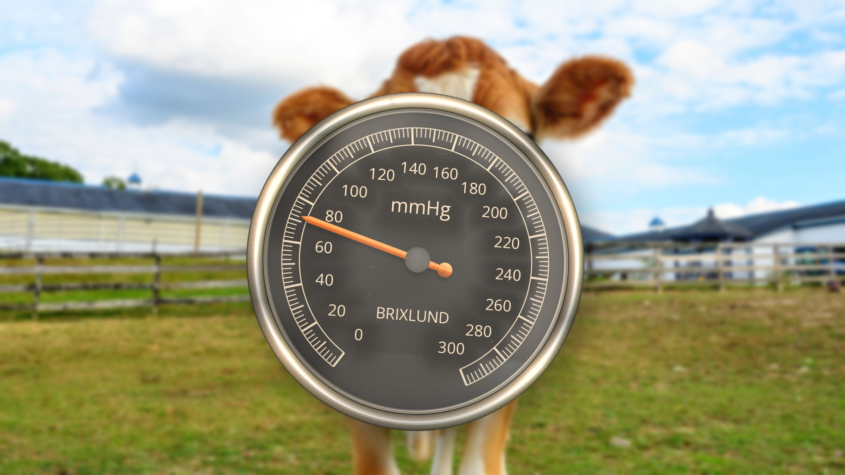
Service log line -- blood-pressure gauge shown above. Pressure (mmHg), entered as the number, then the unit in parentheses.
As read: 72 (mmHg)
